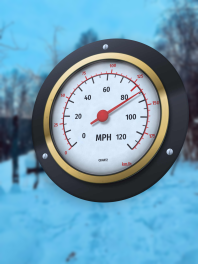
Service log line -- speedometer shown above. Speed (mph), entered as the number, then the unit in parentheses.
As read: 85 (mph)
